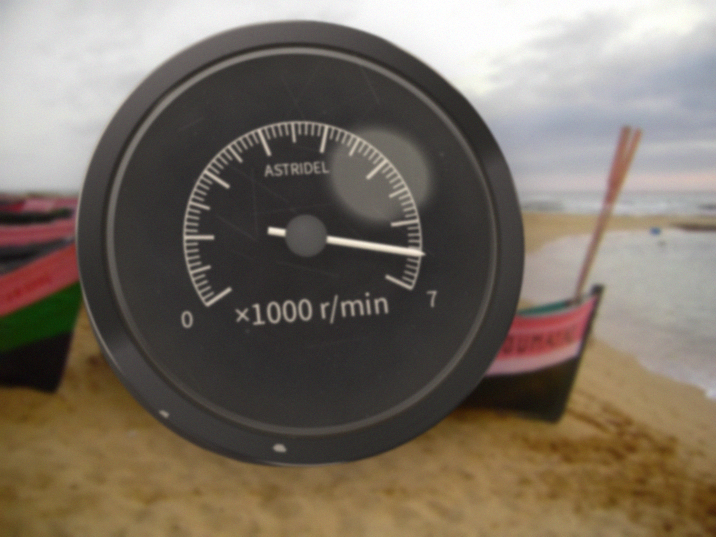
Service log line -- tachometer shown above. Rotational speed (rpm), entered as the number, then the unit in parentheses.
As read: 6500 (rpm)
